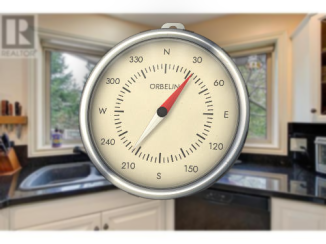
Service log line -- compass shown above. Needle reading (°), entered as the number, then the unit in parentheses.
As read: 35 (°)
